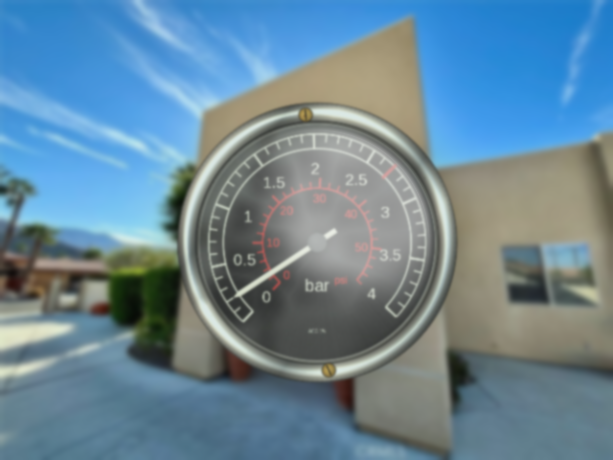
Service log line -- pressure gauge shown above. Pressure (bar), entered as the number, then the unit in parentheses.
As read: 0.2 (bar)
